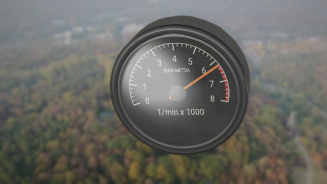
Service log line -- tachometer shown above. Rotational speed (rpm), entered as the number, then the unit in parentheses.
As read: 6200 (rpm)
